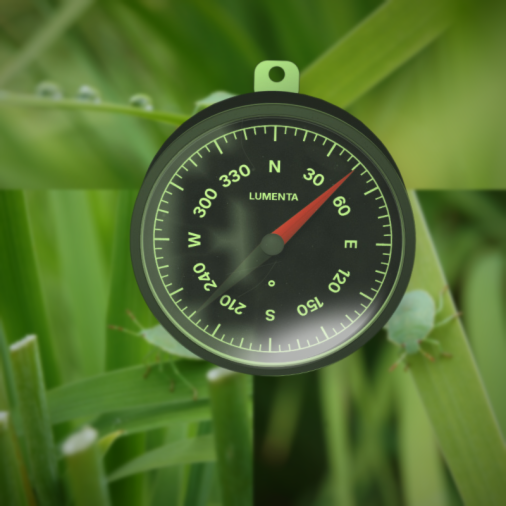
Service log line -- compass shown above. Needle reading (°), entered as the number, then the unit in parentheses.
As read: 45 (°)
